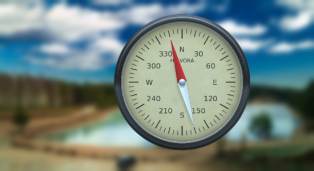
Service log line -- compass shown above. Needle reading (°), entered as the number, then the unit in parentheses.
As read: 345 (°)
